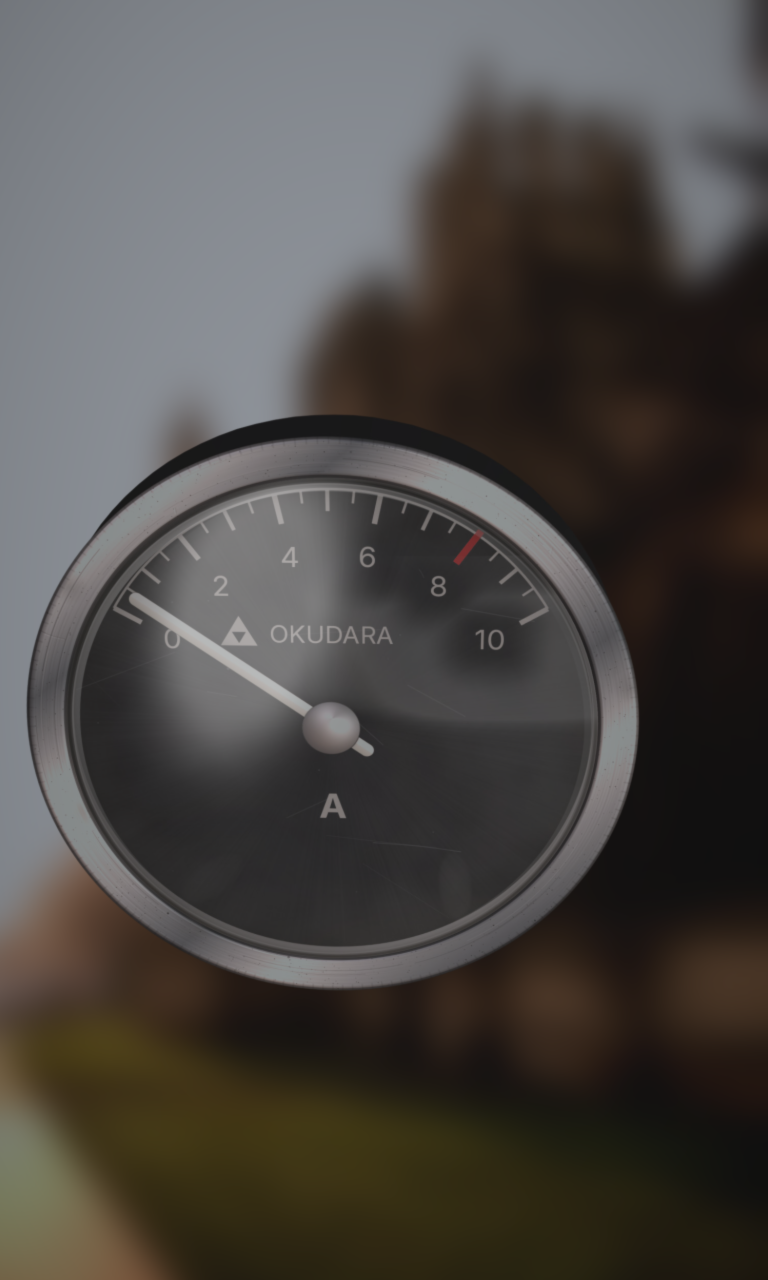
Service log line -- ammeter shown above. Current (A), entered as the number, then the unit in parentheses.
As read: 0.5 (A)
